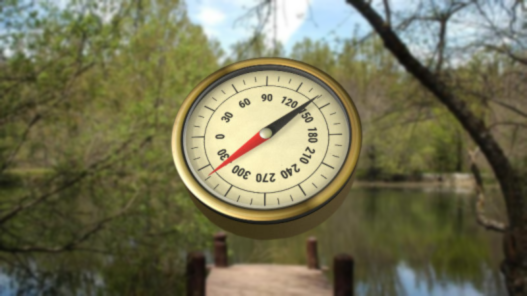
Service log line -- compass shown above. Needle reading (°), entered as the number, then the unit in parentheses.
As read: 320 (°)
